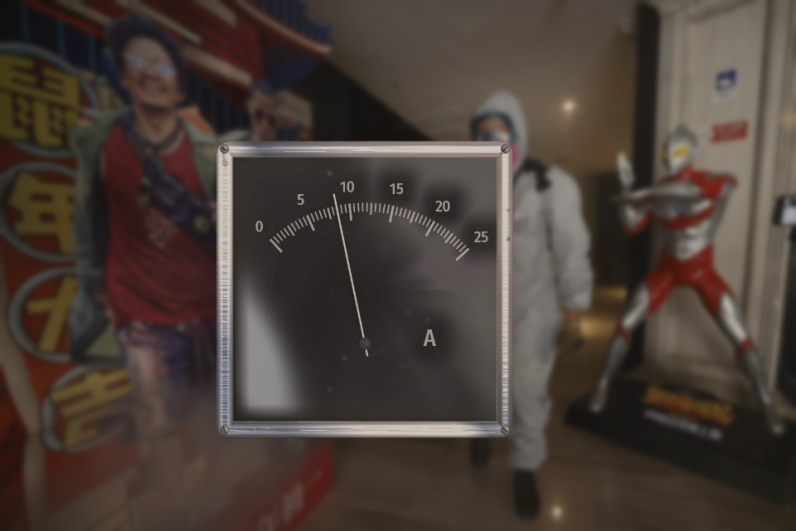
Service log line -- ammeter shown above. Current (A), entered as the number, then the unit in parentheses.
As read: 8.5 (A)
